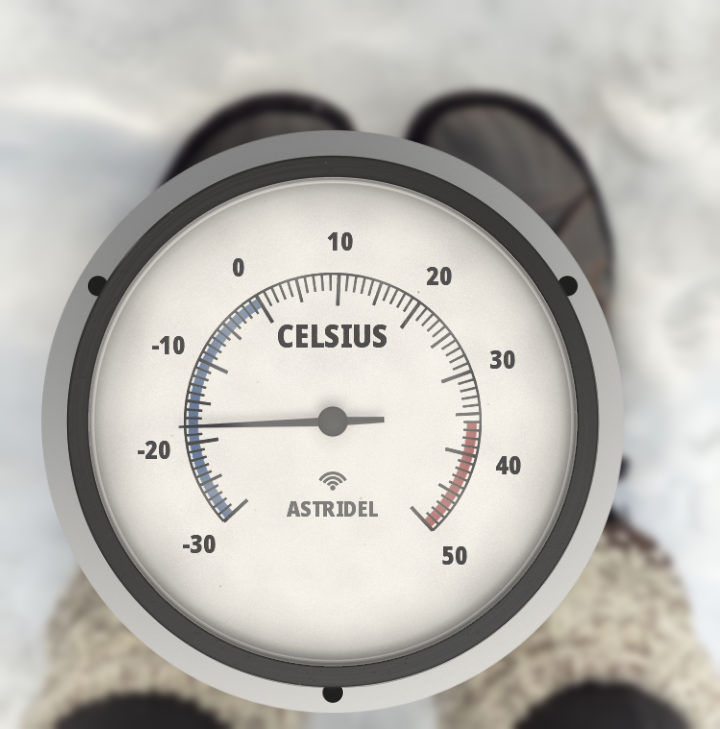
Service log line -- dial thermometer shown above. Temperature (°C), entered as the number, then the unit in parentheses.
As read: -18 (°C)
